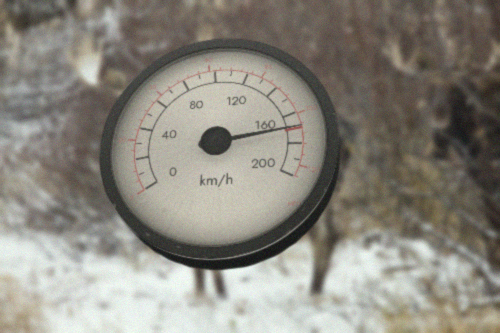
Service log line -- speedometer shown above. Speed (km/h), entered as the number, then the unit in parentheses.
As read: 170 (km/h)
